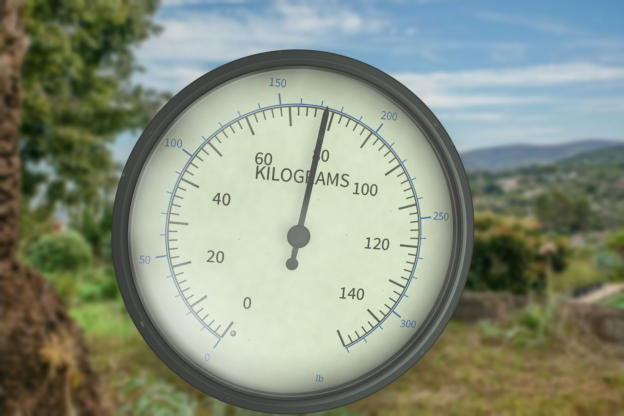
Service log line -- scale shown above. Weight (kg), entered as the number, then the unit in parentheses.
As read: 78 (kg)
